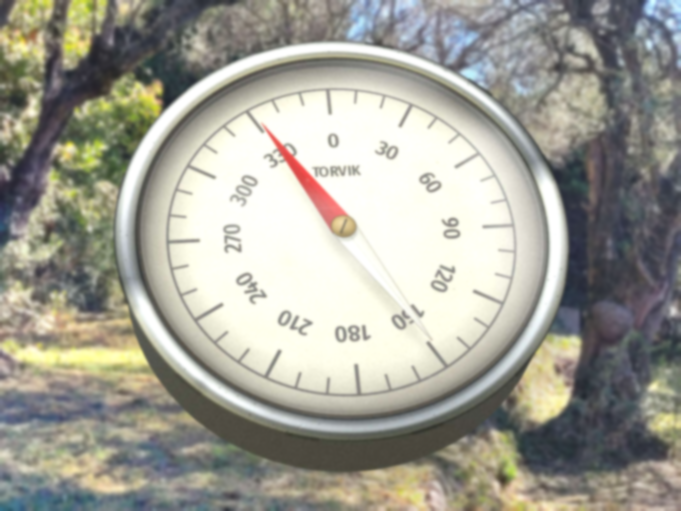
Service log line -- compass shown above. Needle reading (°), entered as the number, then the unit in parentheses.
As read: 330 (°)
